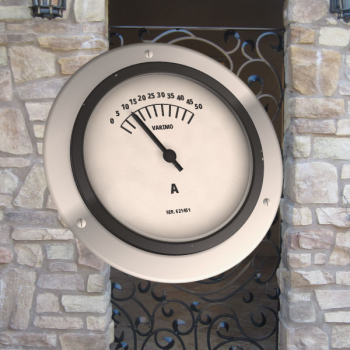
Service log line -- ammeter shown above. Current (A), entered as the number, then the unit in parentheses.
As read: 10 (A)
